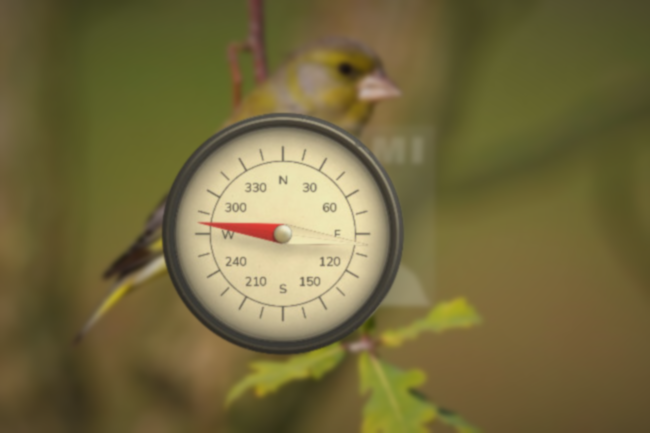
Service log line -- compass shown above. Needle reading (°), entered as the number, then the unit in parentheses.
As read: 277.5 (°)
